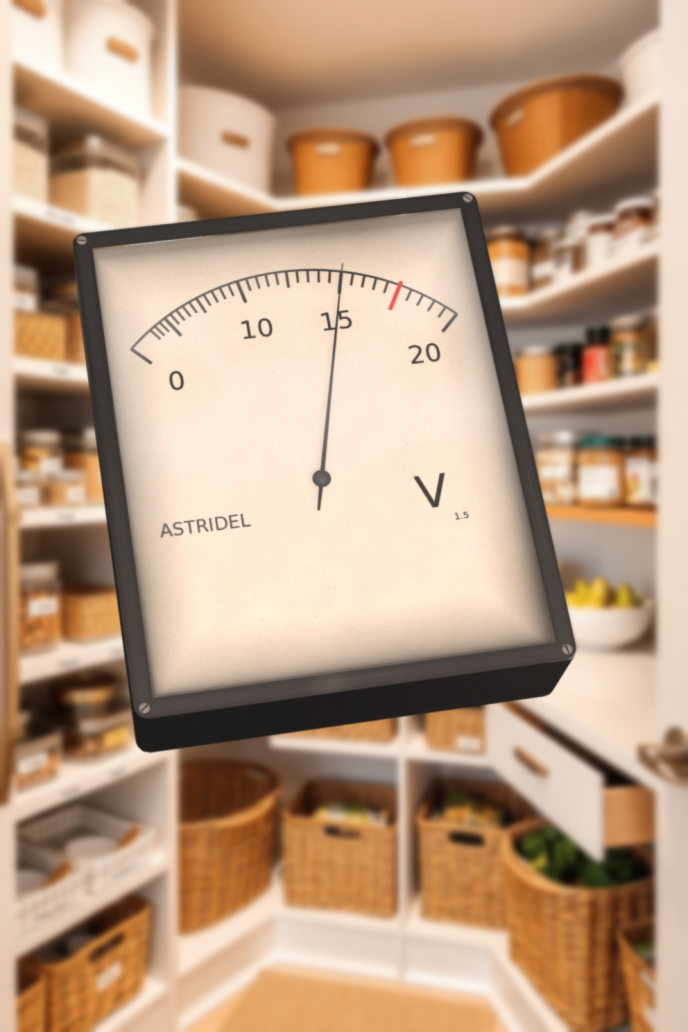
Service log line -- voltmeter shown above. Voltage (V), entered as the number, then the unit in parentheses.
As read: 15 (V)
